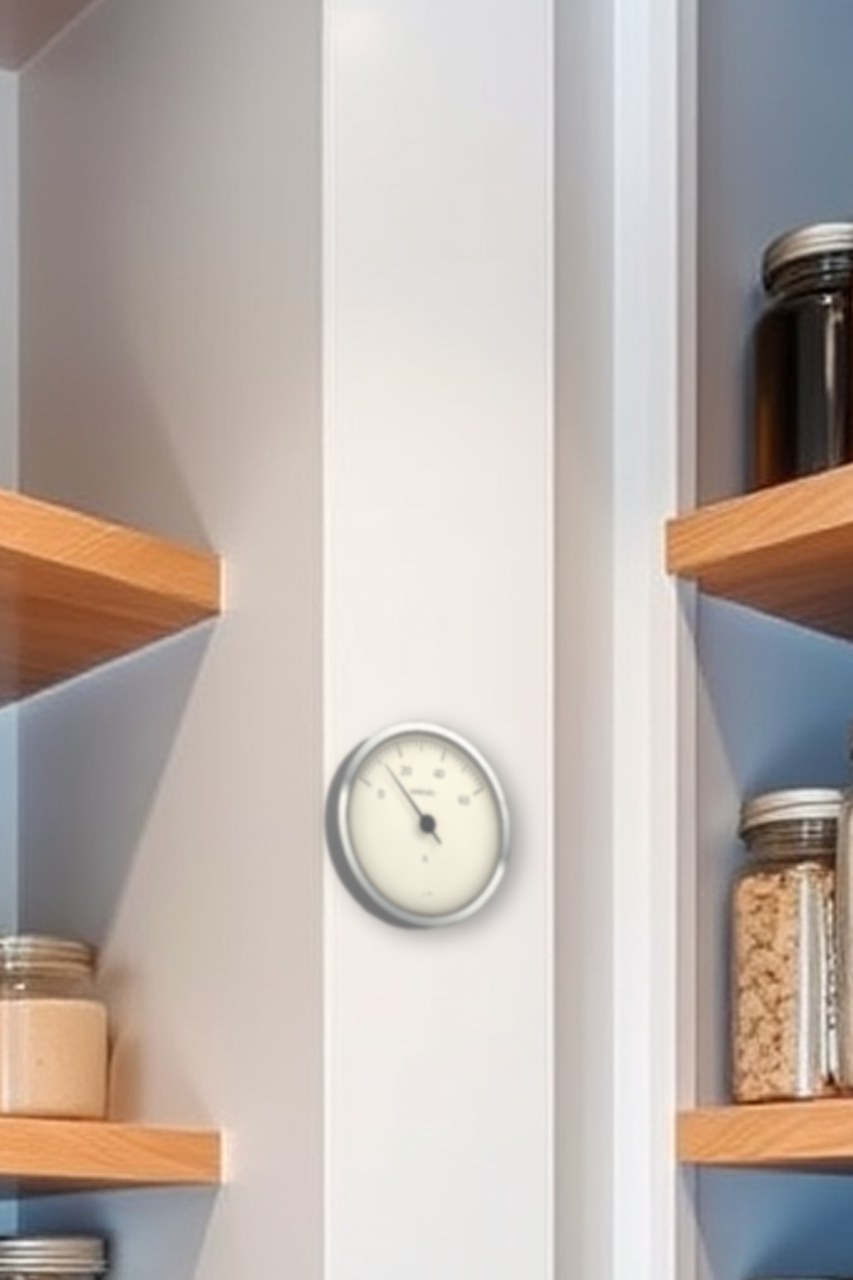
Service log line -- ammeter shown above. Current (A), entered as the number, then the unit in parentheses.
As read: 10 (A)
